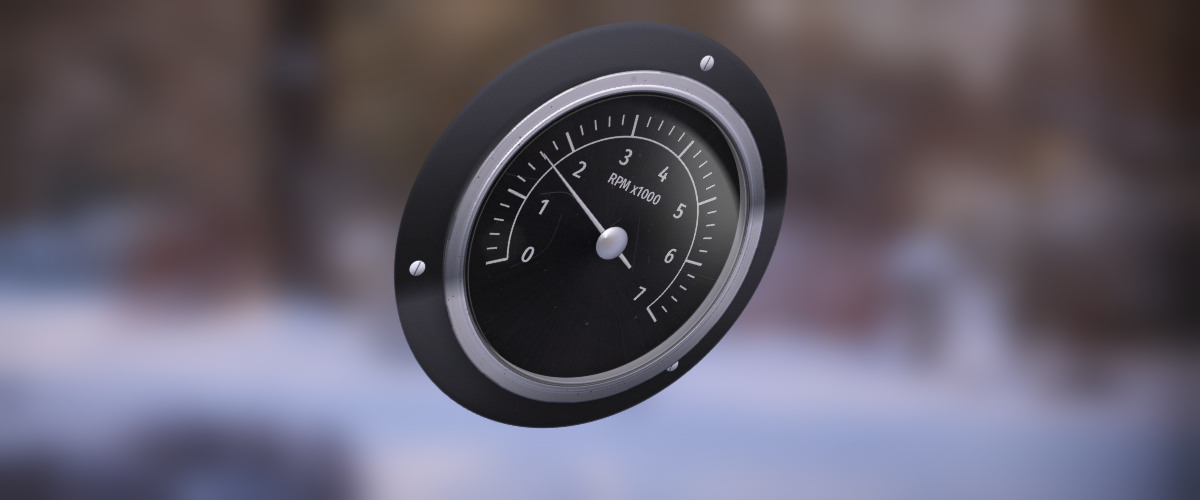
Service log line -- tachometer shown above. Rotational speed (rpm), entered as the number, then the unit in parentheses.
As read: 1600 (rpm)
